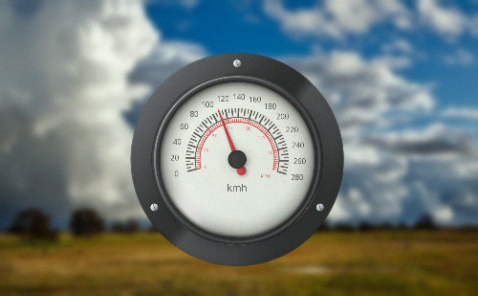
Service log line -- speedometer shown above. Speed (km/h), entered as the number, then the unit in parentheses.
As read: 110 (km/h)
